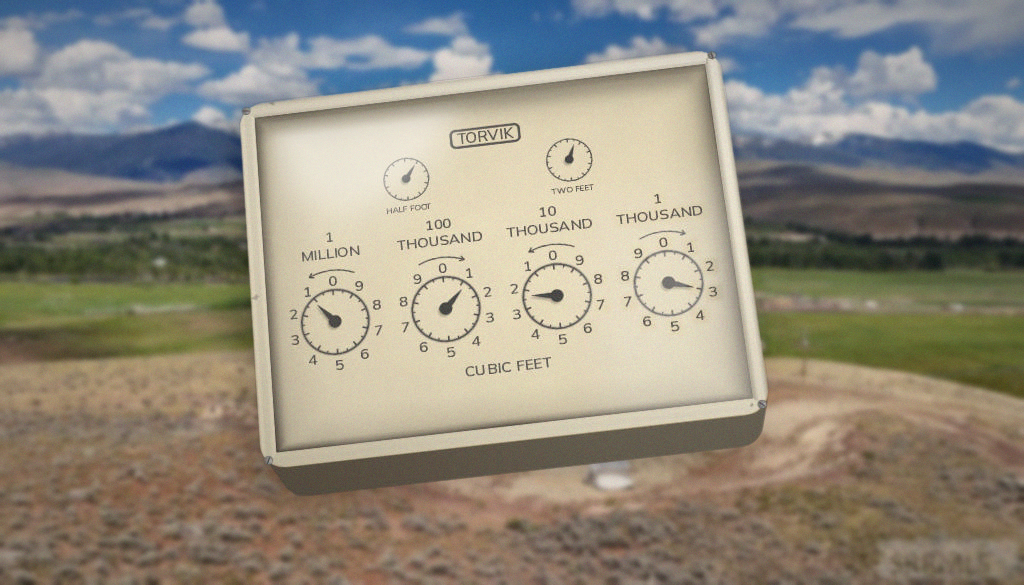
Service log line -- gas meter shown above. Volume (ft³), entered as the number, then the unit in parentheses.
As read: 112300 (ft³)
